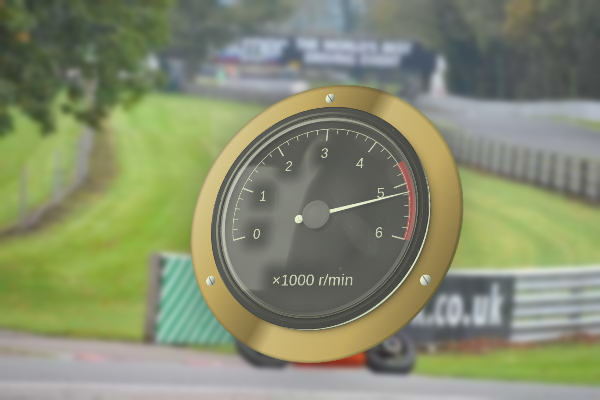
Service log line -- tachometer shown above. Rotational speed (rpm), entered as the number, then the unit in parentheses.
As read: 5200 (rpm)
